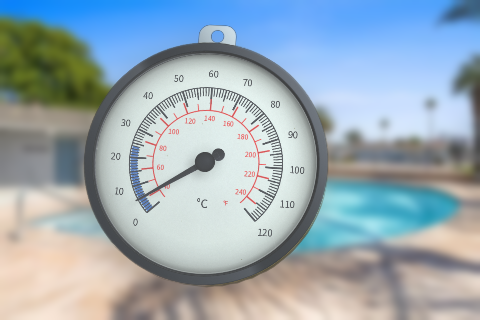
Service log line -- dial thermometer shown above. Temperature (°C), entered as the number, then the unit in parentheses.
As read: 5 (°C)
